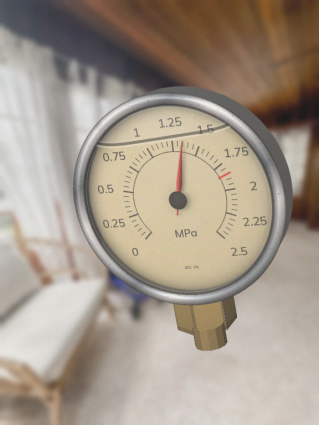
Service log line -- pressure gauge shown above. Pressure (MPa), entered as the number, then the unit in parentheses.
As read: 1.35 (MPa)
